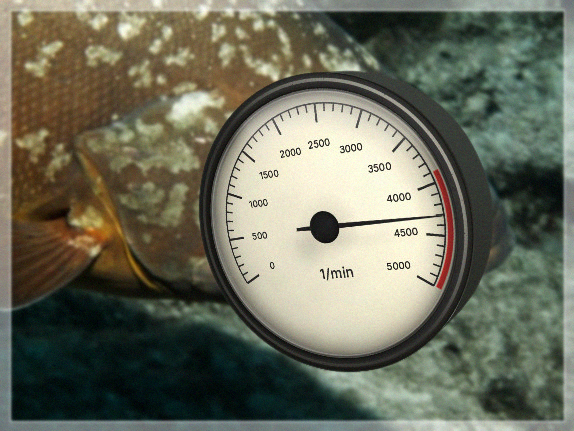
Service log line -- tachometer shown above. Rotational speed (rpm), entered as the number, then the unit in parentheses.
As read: 4300 (rpm)
